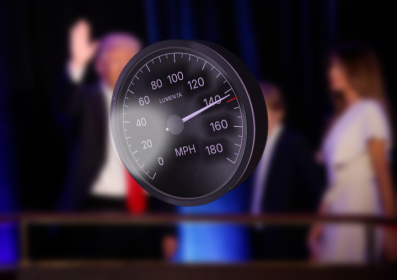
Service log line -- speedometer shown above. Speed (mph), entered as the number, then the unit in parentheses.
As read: 142.5 (mph)
